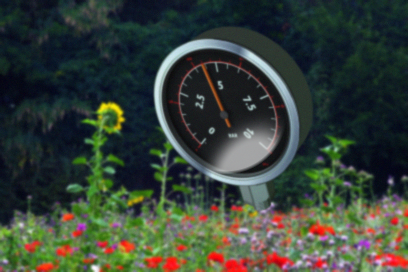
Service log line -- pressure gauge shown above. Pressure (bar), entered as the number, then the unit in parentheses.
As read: 4.5 (bar)
